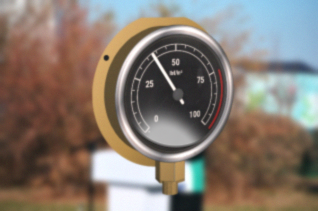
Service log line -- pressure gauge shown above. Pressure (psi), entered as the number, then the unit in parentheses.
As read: 37.5 (psi)
